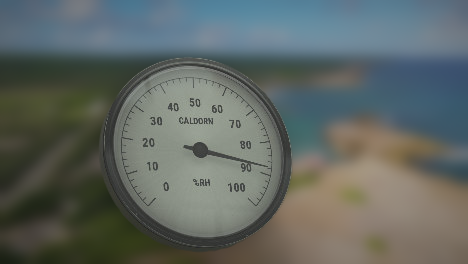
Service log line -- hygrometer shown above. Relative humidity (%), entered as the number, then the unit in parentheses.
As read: 88 (%)
